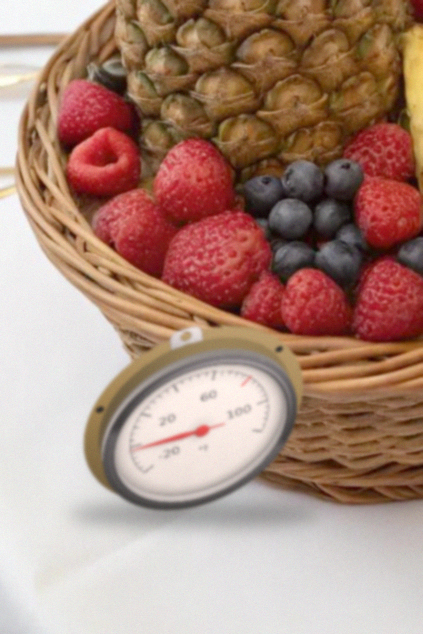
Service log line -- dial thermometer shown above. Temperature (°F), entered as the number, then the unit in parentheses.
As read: 0 (°F)
